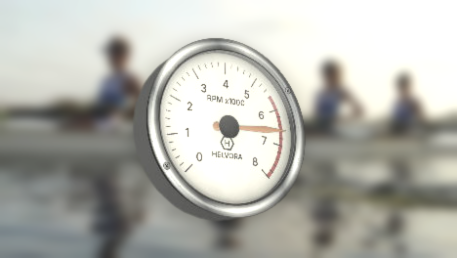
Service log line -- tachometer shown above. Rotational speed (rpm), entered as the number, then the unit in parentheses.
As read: 6600 (rpm)
